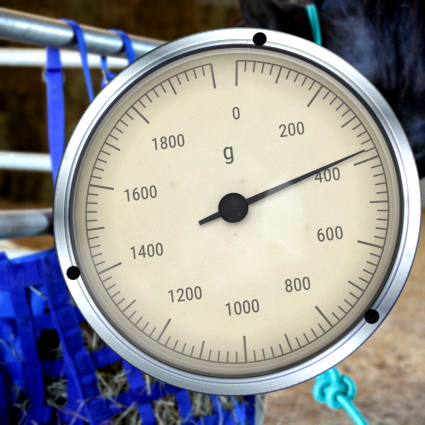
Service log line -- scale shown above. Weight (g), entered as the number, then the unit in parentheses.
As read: 380 (g)
